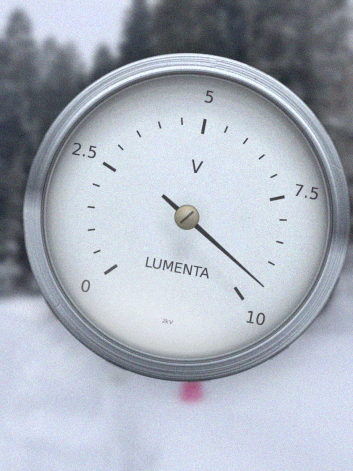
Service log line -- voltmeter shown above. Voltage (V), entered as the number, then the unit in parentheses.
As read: 9.5 (V)
